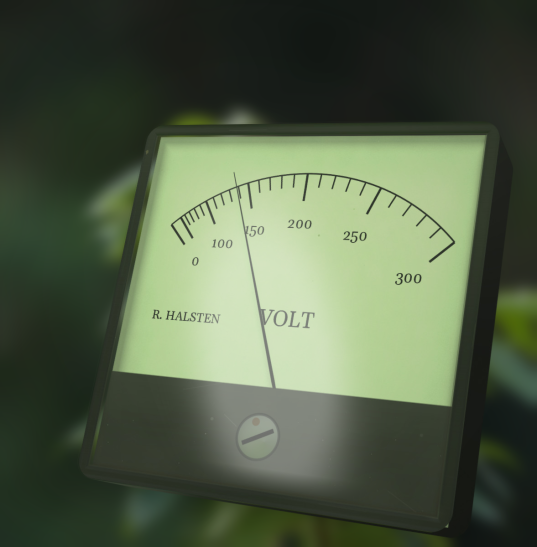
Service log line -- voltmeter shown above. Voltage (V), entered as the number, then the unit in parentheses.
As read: 140 (V)
